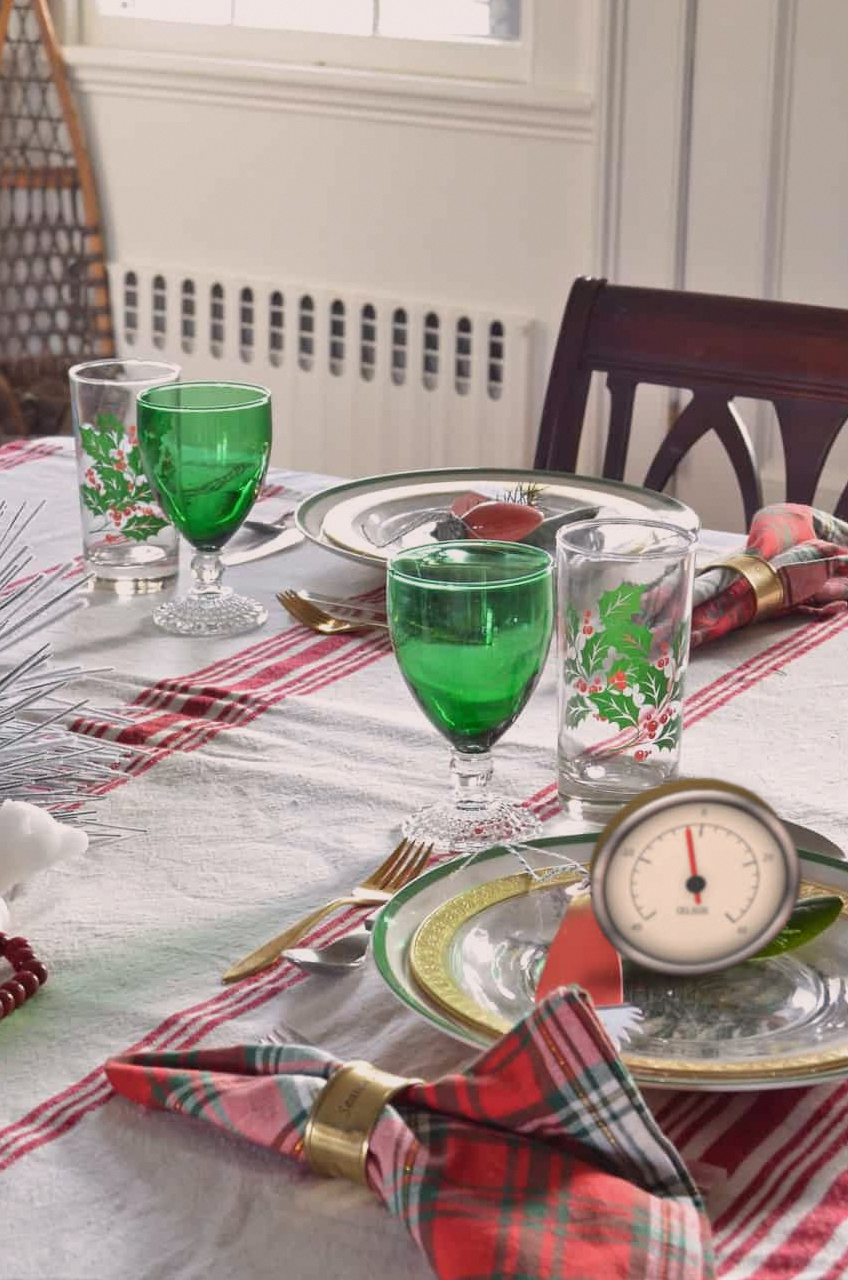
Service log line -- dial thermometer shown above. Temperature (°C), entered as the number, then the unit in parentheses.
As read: -4 (°C)
